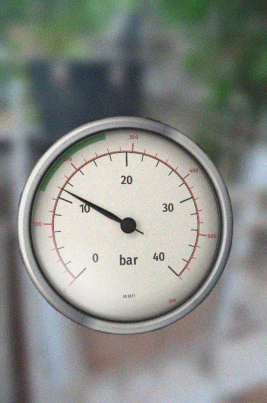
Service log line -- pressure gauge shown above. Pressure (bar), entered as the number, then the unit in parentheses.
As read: 11 (bar)
